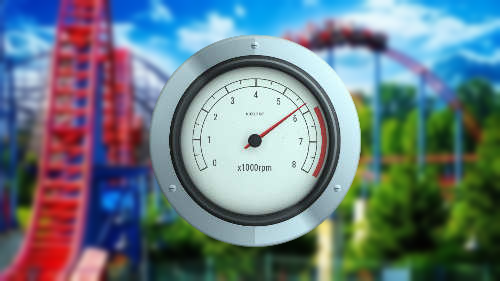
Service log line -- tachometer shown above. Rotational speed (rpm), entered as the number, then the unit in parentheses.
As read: 5750 (rpm)
